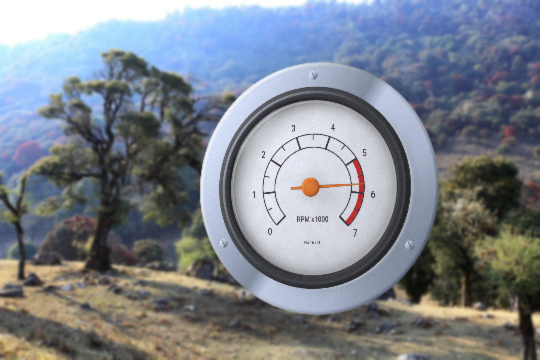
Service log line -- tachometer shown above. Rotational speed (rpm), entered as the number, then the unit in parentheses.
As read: 5750 (rpm)
